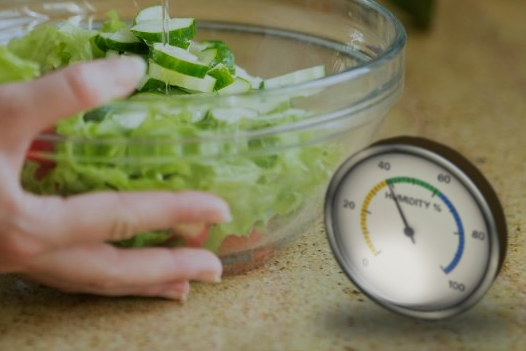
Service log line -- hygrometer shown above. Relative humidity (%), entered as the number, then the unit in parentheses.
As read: 40 (%)
